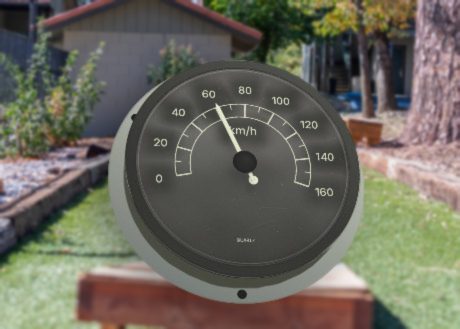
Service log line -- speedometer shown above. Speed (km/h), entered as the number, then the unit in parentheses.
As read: 60 (km/h)
